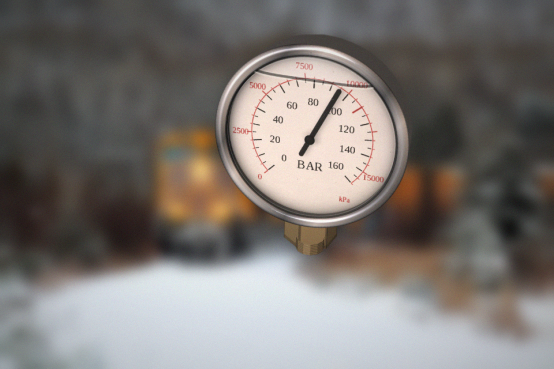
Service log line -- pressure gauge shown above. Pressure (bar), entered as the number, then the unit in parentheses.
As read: 95 (bar)
